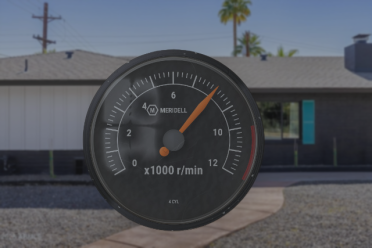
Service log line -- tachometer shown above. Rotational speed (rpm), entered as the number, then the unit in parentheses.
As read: 8000 (rpm)
